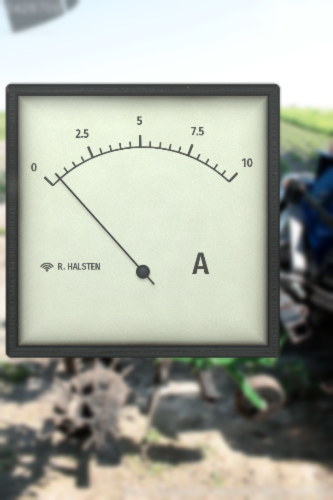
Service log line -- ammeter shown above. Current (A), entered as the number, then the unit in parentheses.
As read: 0.5 (A)
